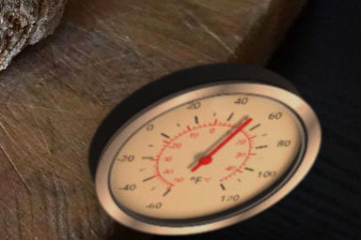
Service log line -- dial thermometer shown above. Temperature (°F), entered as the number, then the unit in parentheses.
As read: 50 (°F)
